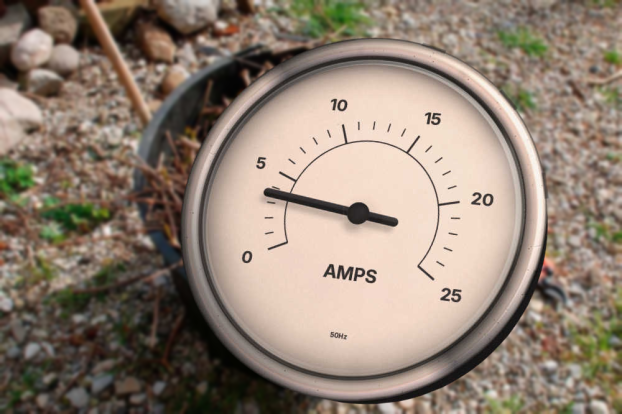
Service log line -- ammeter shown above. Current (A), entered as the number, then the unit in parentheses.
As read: 3.5 (A)
